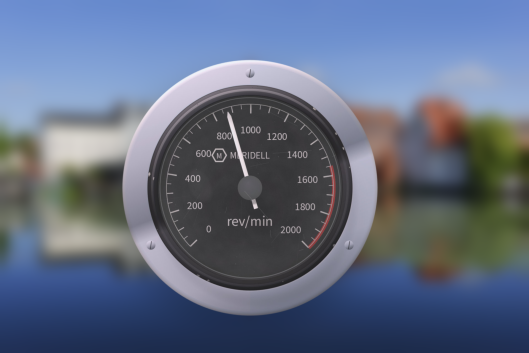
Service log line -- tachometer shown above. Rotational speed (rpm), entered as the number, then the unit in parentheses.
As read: 875 (rpm)
